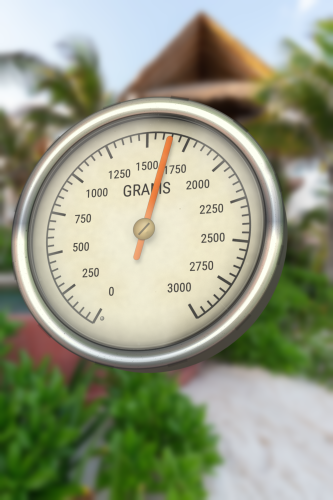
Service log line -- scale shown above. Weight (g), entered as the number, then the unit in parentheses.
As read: 1650 (g)
